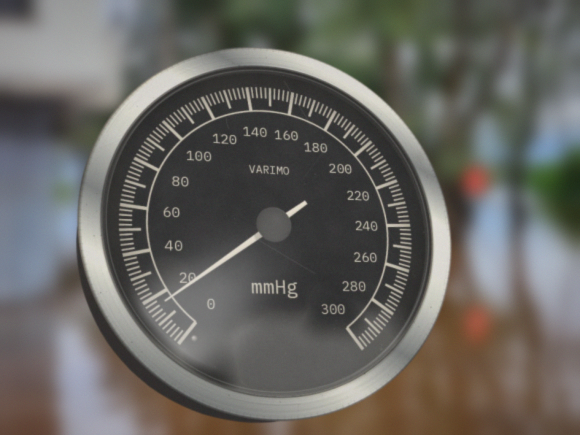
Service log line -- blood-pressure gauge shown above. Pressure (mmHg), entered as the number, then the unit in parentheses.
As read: 16 (mmHg)
